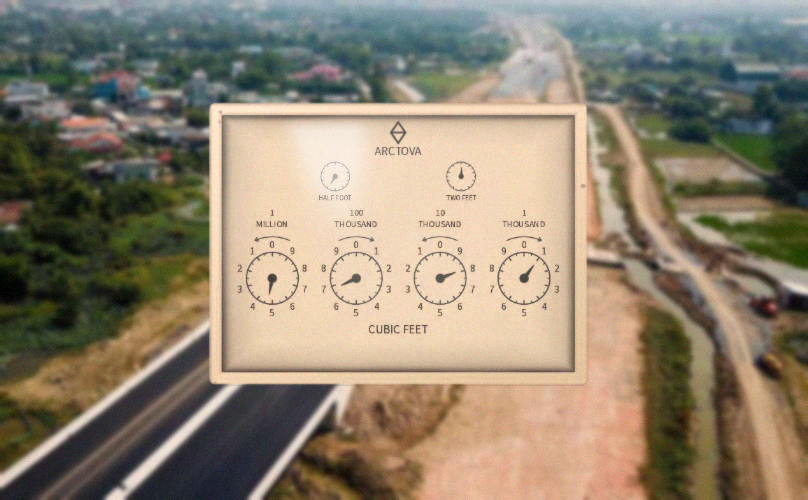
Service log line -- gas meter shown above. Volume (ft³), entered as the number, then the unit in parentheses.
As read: 468100 (ft³)
